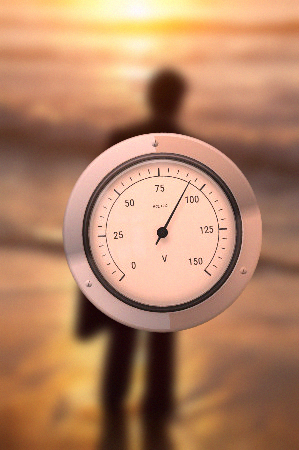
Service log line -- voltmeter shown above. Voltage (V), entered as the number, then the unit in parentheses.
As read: 92.5 (V)
